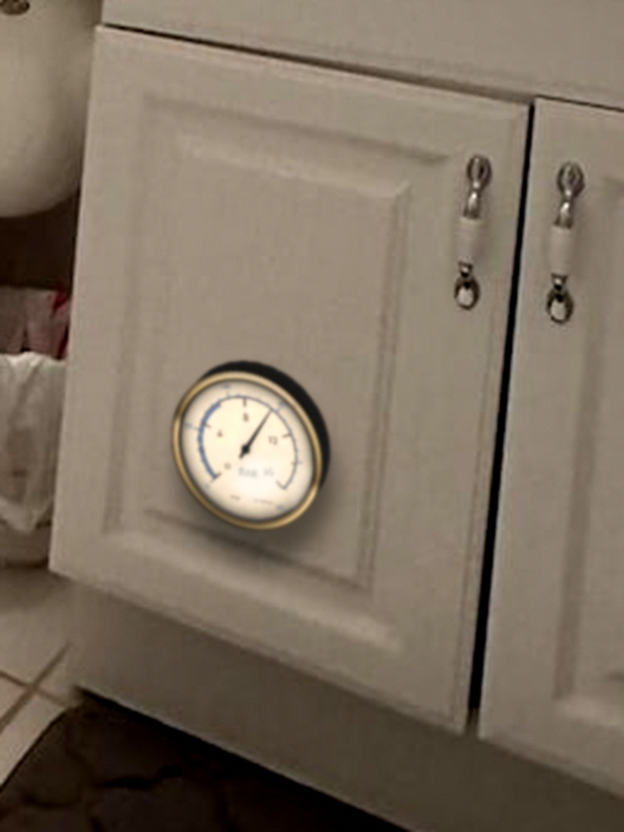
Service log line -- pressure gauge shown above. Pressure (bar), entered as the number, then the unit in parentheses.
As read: 10 (bar)
